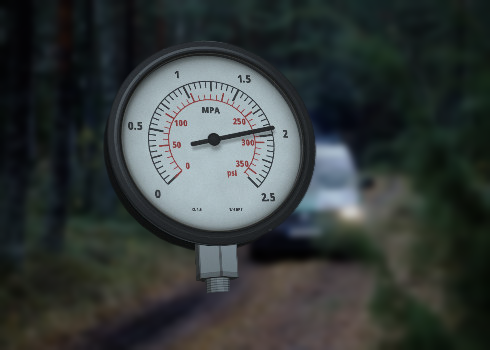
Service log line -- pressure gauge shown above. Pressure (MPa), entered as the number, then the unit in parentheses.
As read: 1.95 (MPa)
